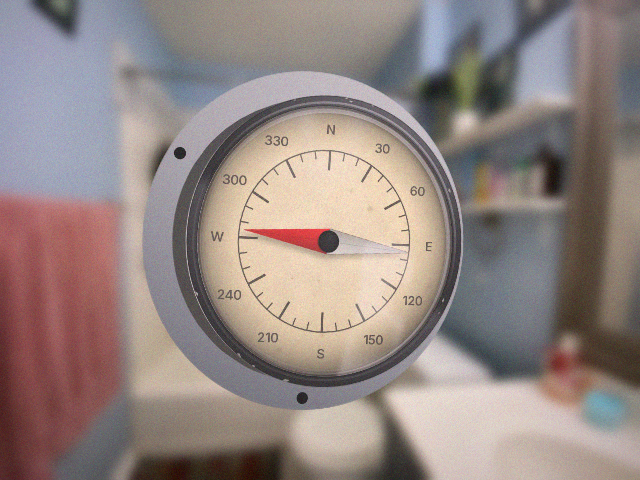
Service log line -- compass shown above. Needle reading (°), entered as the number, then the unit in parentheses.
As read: 275 (°)
